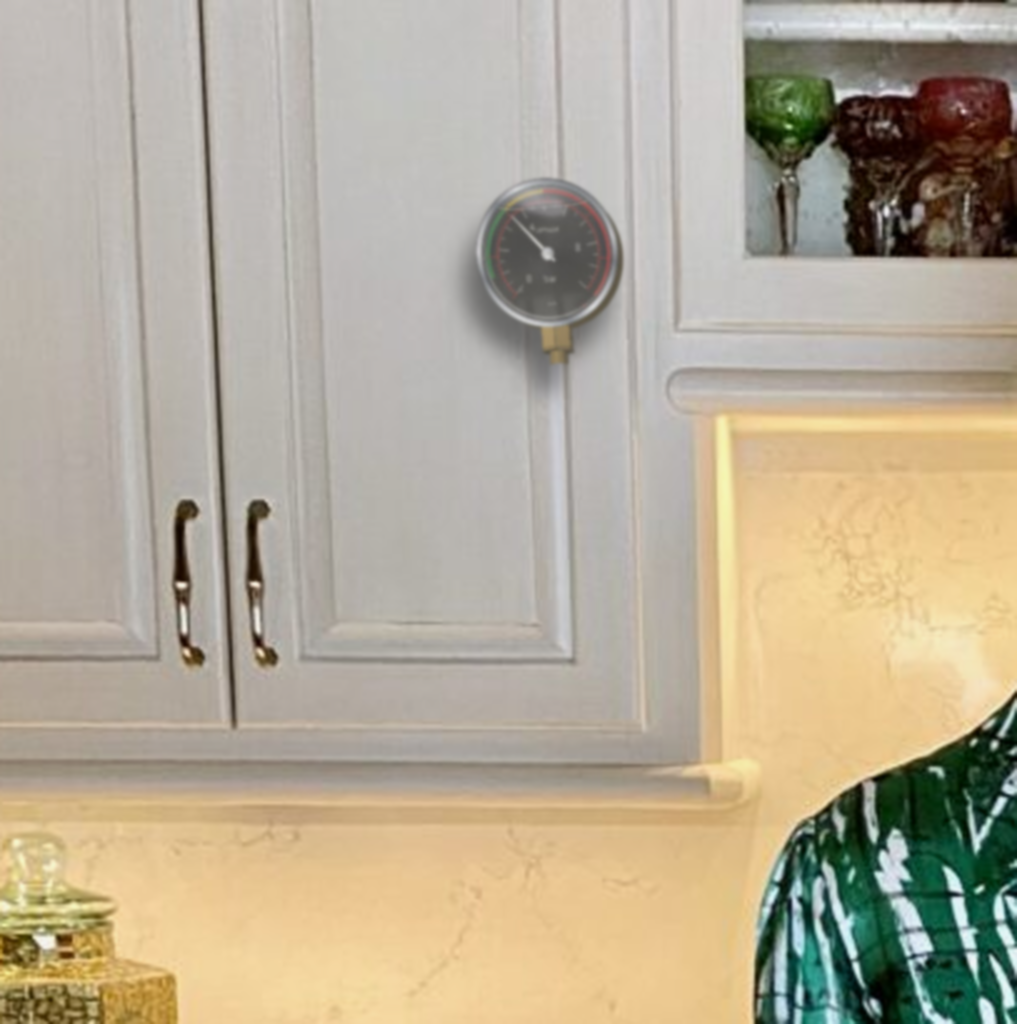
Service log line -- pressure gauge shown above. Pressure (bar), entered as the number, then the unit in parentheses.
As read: 3.5 (bar)
